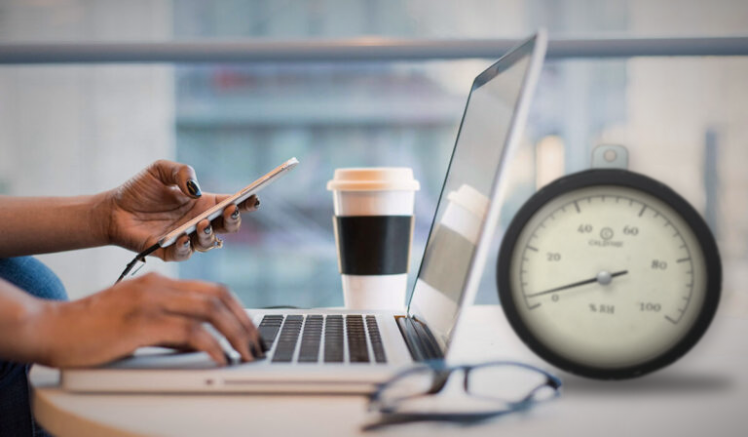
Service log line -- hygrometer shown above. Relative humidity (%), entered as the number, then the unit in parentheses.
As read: 4 (%)
